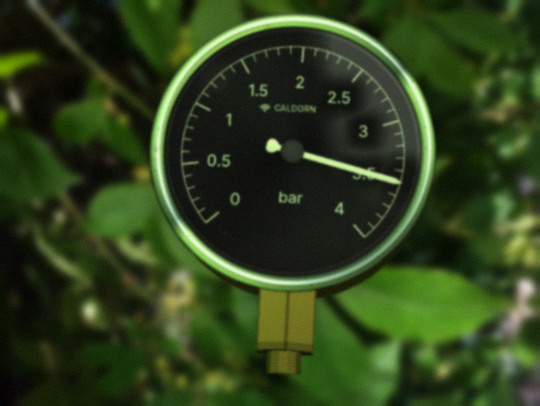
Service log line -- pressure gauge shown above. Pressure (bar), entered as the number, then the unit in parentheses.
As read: 3.5 (bar)
